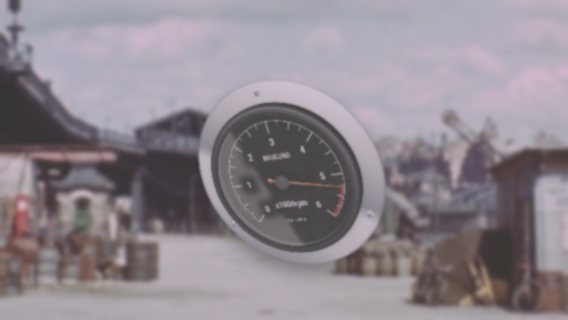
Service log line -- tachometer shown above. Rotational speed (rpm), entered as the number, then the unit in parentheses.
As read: 5250 (rpm)
